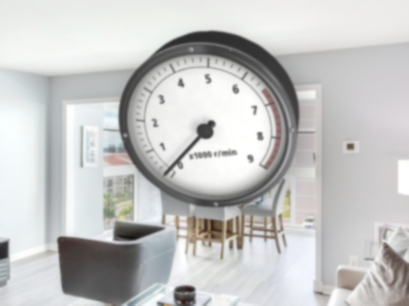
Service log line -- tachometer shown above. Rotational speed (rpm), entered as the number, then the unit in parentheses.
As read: 200 (rpm)
